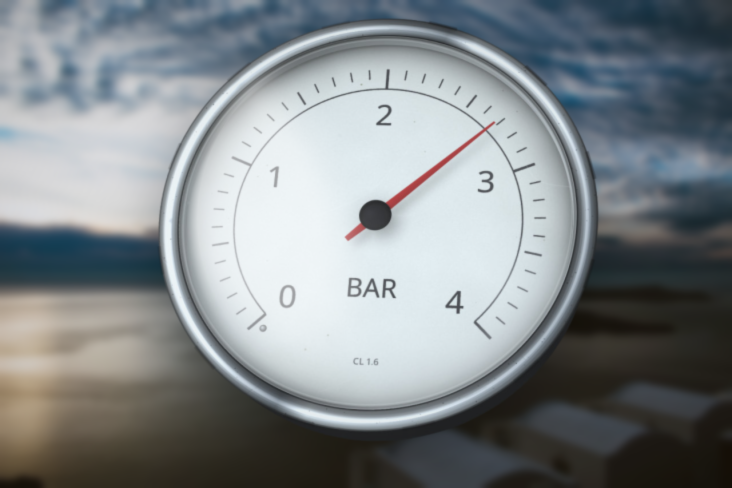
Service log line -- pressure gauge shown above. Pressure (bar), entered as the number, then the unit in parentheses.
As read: 2.7 (bar)
